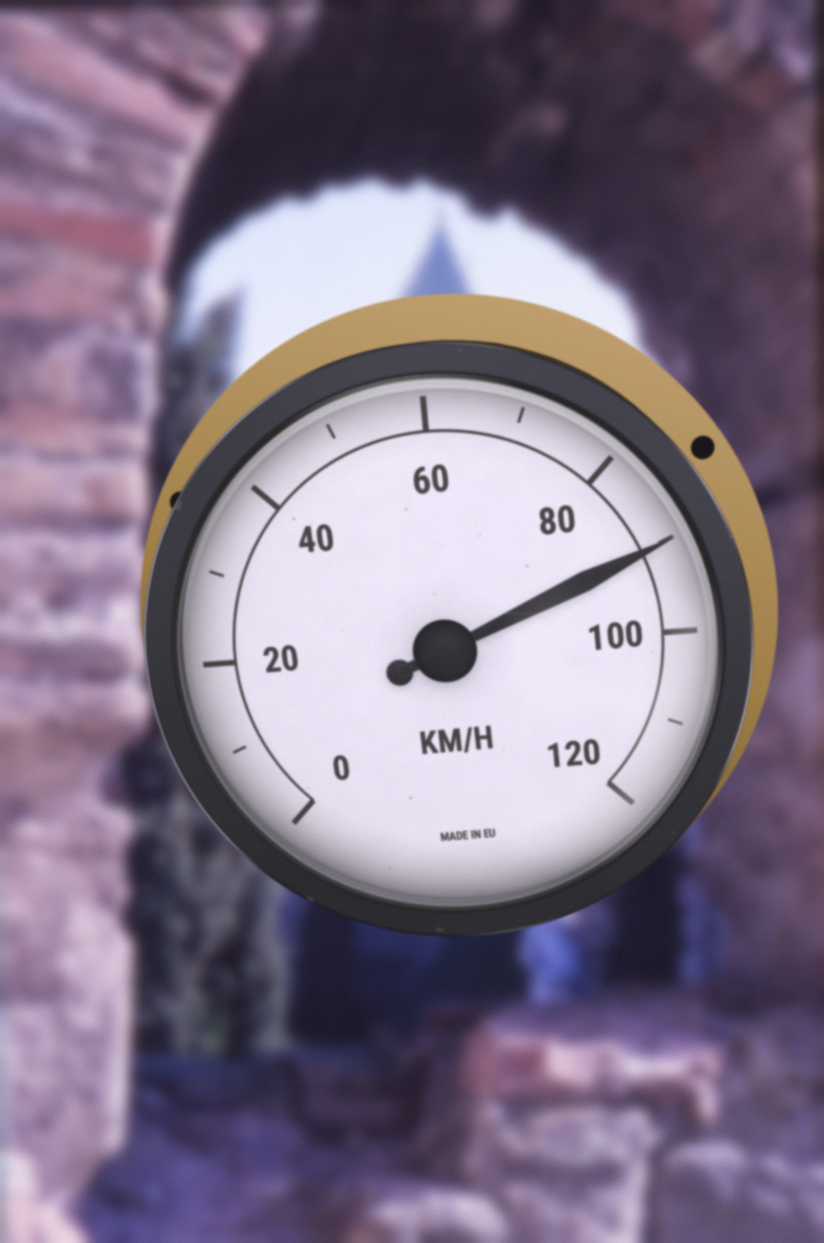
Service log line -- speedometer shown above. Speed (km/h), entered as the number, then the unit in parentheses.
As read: 90 (km/h)
